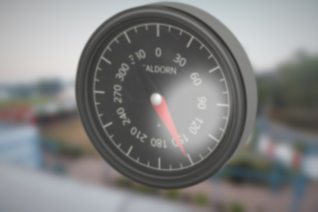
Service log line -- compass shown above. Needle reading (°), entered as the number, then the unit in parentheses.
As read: 150 (°)
